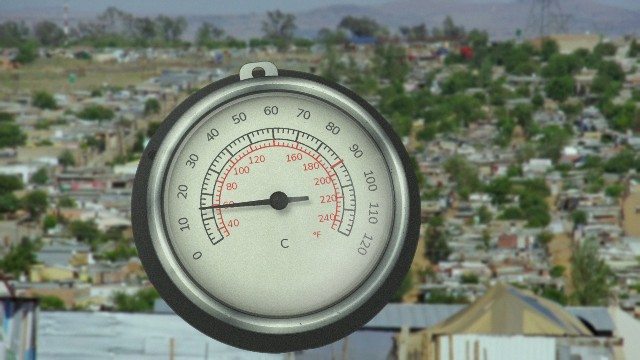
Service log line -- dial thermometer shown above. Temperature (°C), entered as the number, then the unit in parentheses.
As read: 14 (°C)
